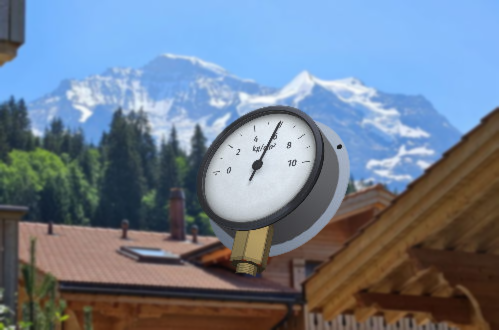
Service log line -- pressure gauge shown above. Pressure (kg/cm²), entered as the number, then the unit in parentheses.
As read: 6 (kg/cm²)
